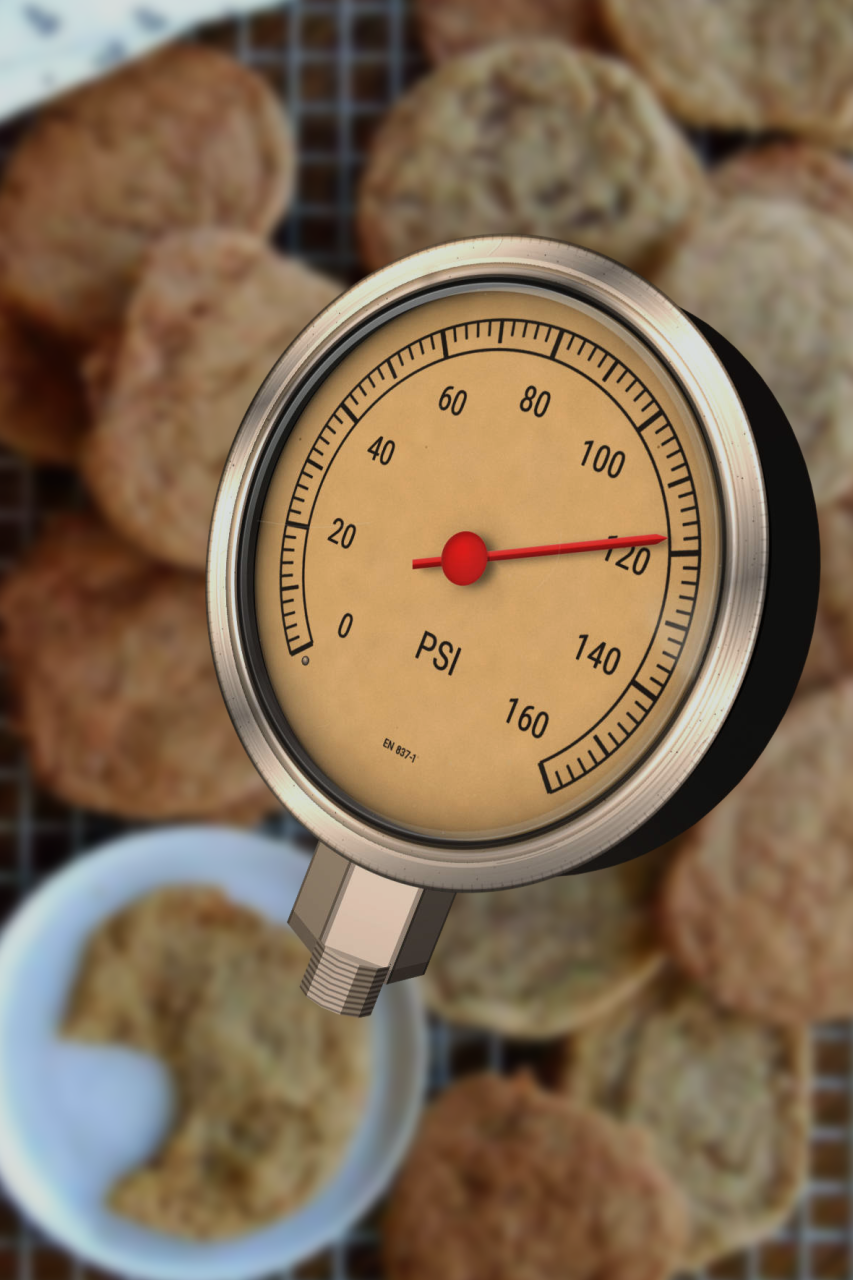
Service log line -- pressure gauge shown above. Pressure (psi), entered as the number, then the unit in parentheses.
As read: 118 (psi)
